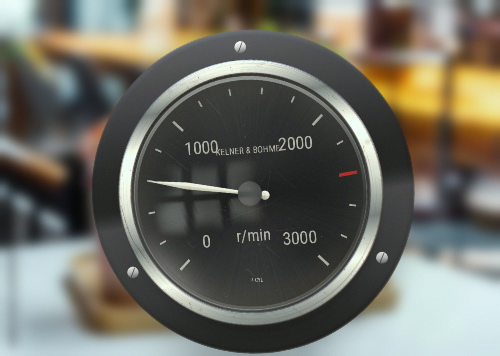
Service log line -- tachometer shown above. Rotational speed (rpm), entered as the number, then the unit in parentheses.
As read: 600 (rpm)
